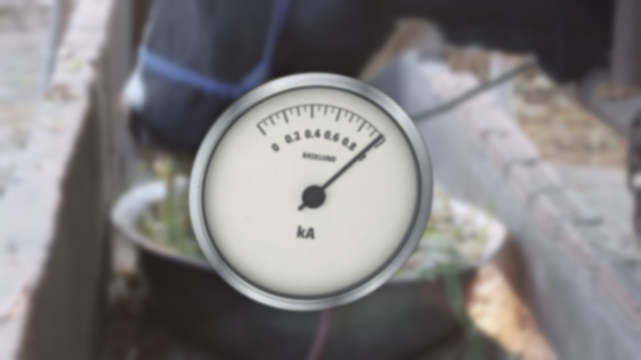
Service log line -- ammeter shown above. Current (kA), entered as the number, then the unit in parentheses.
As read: 0.95 (kA)
